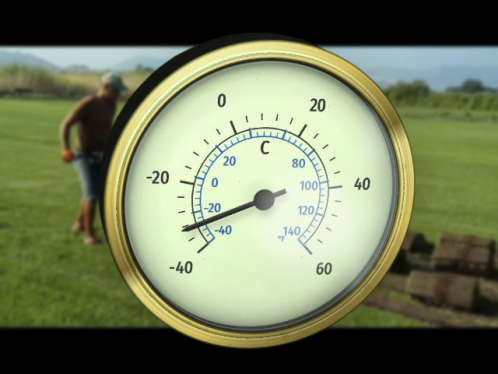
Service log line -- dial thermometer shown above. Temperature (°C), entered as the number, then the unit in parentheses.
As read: -32 (°C)
